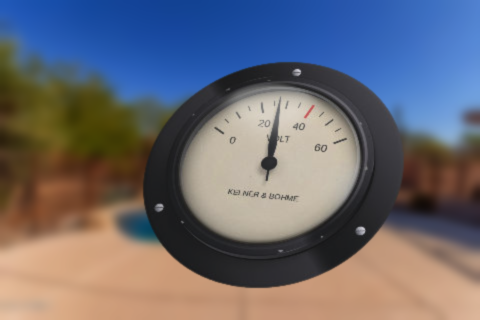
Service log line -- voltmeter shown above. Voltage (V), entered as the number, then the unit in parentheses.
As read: 27.5 (V)
